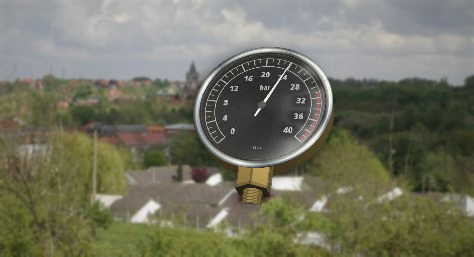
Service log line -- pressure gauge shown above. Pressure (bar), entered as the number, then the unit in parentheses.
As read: 24 (bar)
